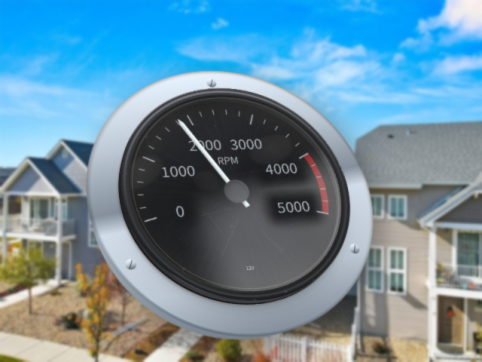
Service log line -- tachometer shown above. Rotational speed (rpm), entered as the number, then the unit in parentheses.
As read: 1800 (rpm)
